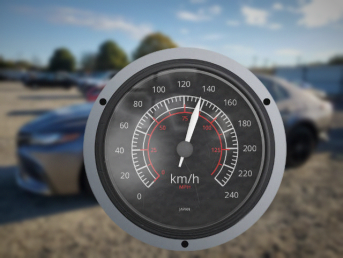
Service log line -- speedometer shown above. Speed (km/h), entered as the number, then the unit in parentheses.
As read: 136 (km/h)
